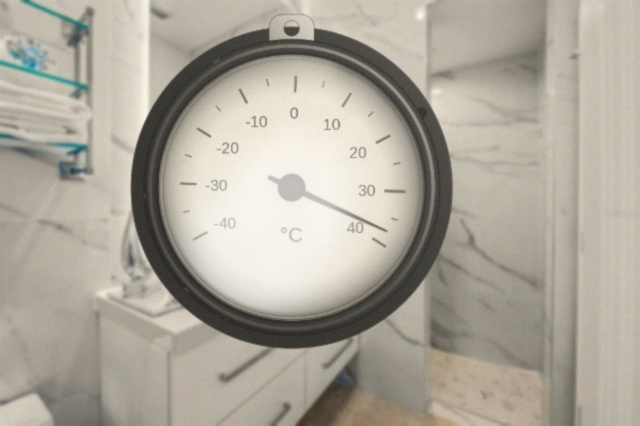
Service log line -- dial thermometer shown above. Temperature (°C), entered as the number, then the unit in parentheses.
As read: 37.5 (°C)
